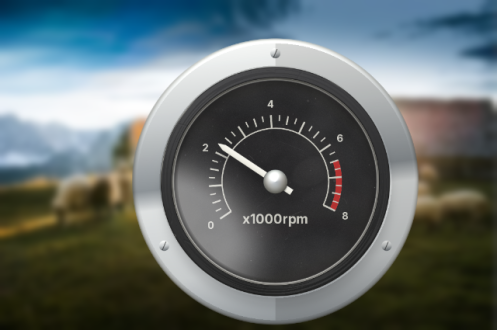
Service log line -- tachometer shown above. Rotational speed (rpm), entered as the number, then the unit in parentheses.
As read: 2250 (rpm)
